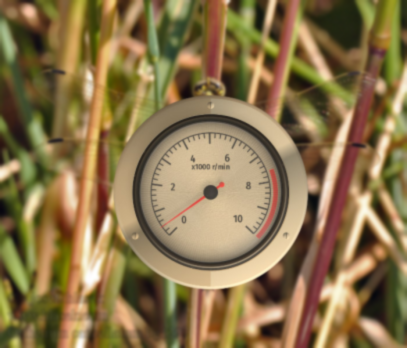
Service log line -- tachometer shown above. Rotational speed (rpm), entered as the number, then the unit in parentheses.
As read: 400 (rpm)
